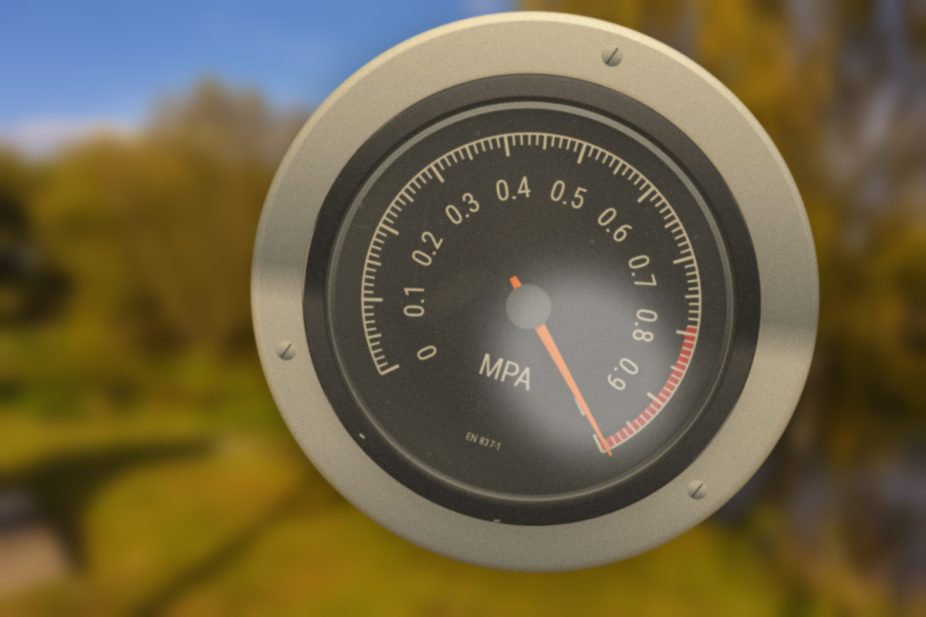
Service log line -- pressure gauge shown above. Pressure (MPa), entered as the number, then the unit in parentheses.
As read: 0.99 (MPa)
